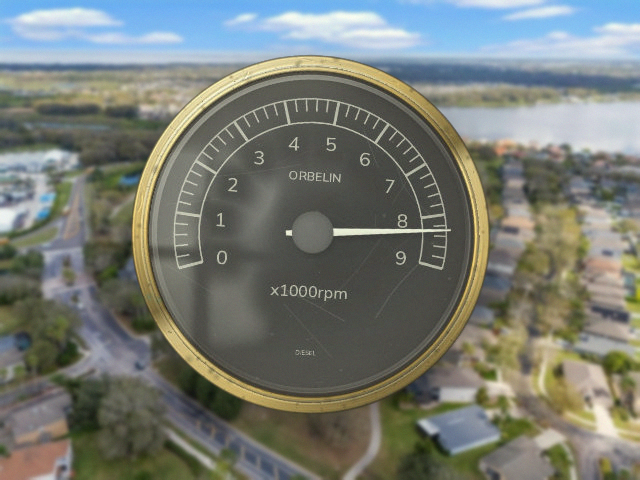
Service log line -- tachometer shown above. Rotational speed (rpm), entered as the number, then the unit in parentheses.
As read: 8300 (rpm)
